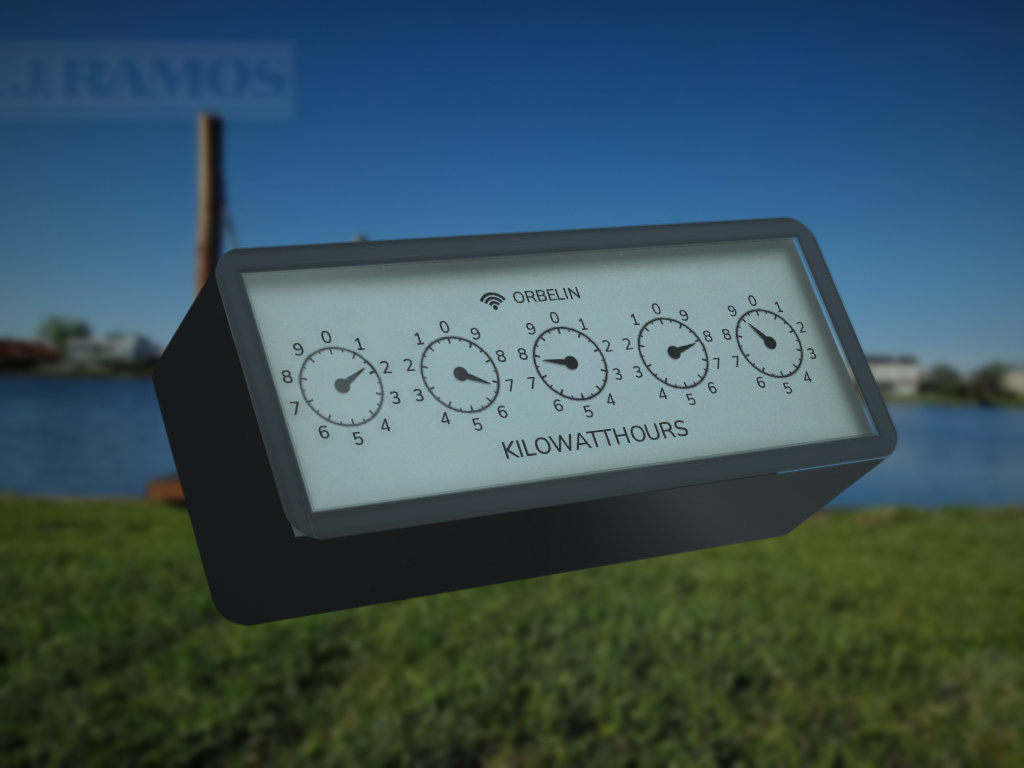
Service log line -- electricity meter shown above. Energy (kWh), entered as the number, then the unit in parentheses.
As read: 16779 (kWh)
